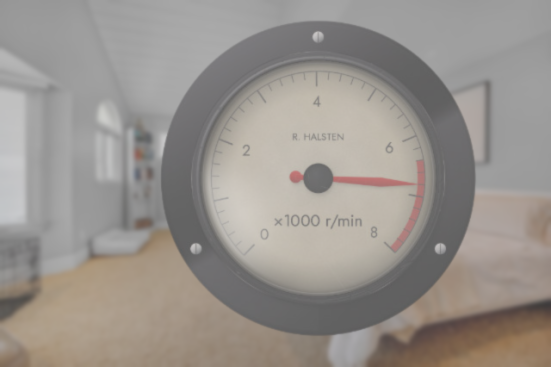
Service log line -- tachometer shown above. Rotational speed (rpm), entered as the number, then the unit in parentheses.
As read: 6800 (rpm)
